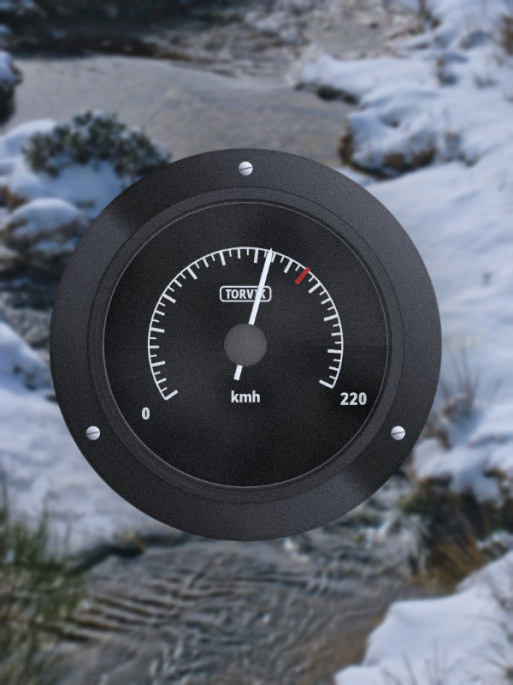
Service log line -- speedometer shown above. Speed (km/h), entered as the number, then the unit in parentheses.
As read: 127.5 (km/h)
